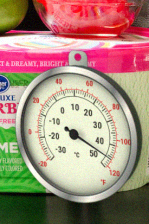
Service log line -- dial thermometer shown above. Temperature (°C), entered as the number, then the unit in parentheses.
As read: 45 (°C)
